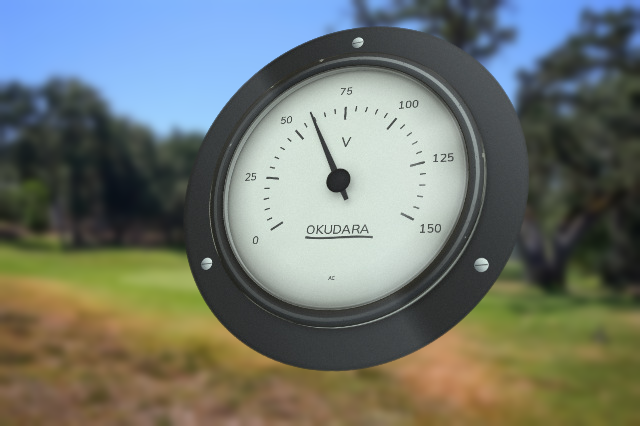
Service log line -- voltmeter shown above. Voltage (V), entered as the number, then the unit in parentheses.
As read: 60 (V)
